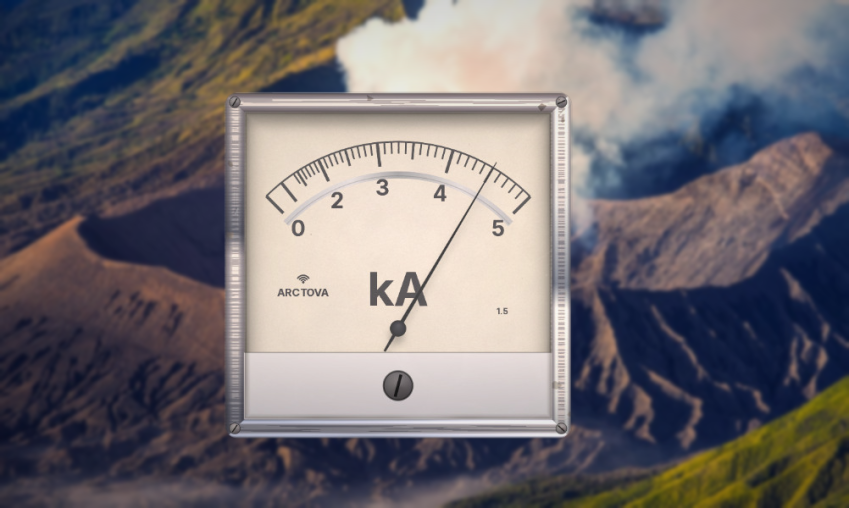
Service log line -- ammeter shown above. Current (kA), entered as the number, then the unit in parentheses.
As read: 4.5 (kA)
